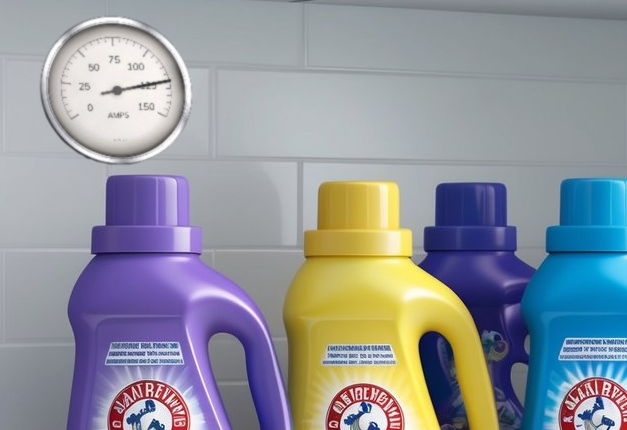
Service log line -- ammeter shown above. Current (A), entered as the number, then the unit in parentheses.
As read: 125 (A)
